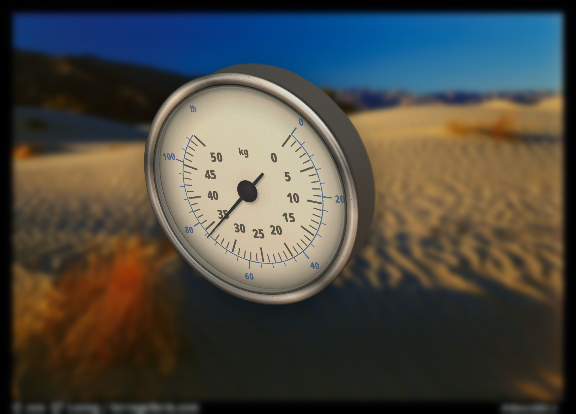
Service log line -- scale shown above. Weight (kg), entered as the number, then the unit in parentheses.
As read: 34 (kg)
